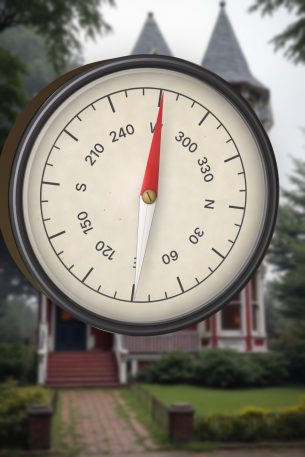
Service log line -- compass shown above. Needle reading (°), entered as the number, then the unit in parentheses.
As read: 270 (°)
